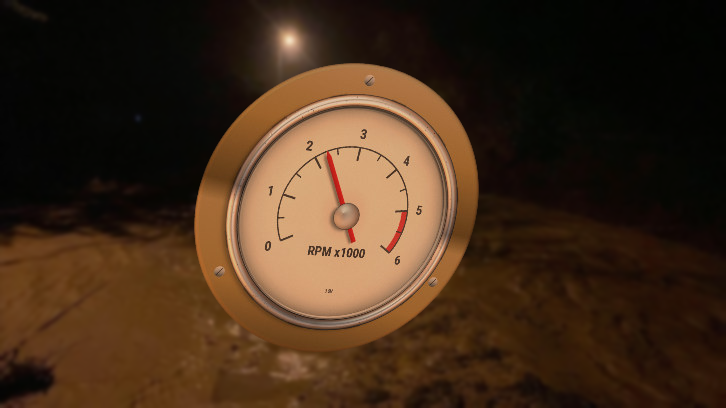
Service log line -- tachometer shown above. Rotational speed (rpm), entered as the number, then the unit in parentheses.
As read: 2250 (rpm)
